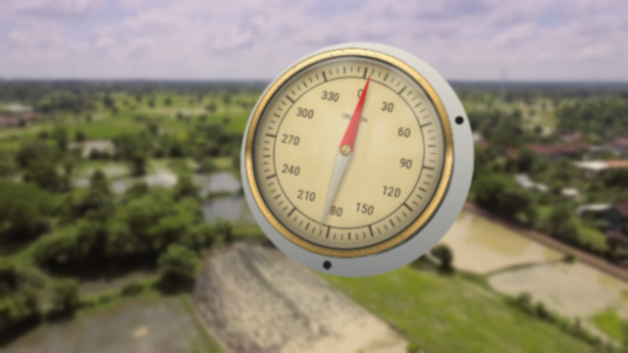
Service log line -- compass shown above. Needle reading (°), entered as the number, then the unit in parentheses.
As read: 5 (°)
